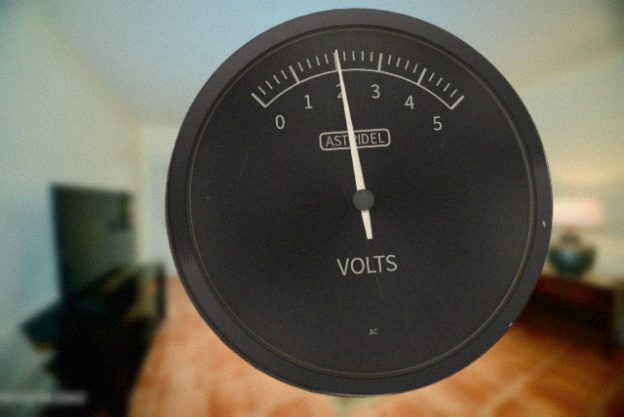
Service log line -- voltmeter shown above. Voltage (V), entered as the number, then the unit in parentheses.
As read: 2 (V)
